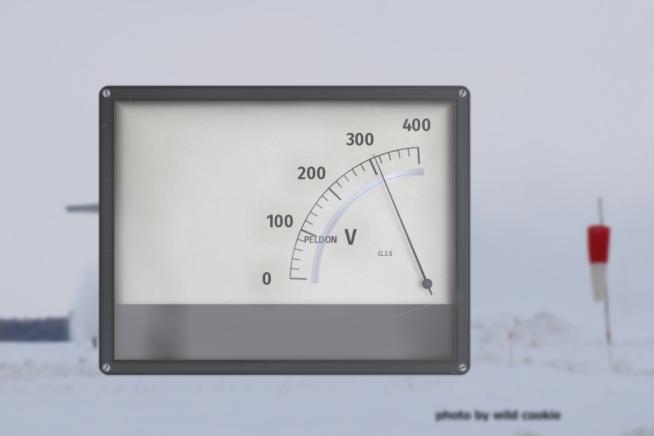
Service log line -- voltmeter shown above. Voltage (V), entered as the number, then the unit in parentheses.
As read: 310 (V)
